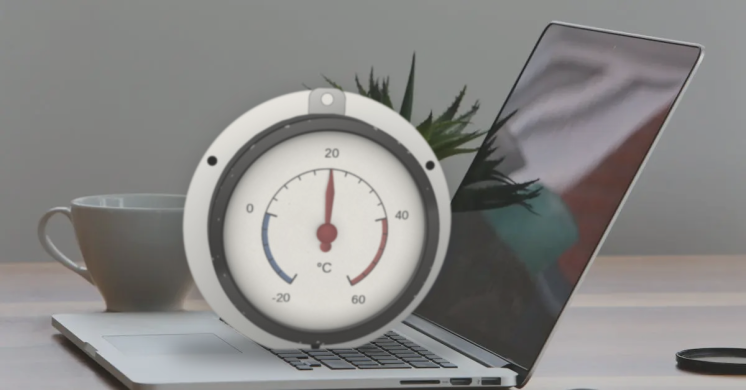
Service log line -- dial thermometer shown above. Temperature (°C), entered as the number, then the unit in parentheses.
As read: 20 (°C)
